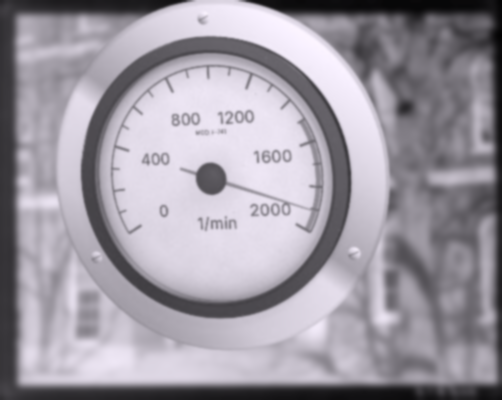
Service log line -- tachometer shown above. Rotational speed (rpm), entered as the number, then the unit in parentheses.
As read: 1900 (rpm)
